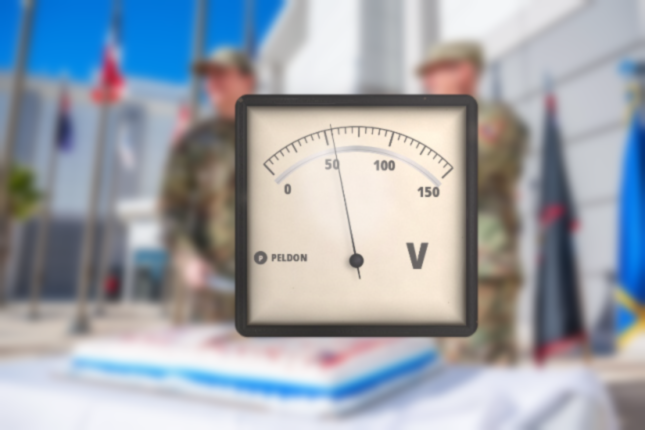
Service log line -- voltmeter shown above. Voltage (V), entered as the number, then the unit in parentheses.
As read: 55 (V)
